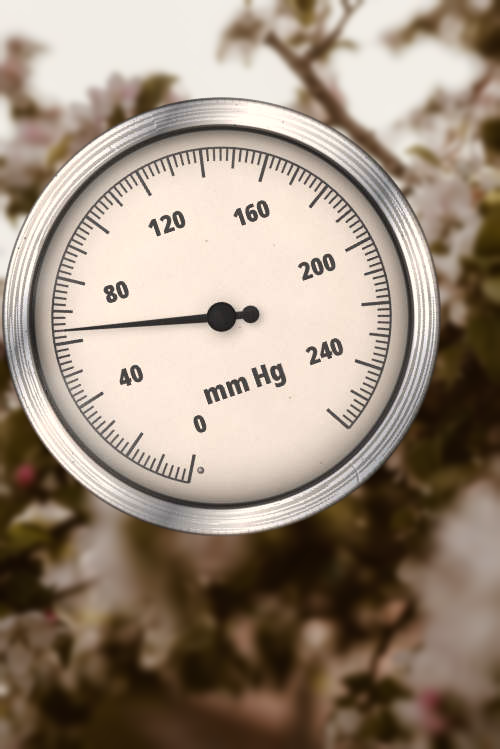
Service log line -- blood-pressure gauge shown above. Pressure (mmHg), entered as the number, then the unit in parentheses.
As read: 64 (mmHg)
